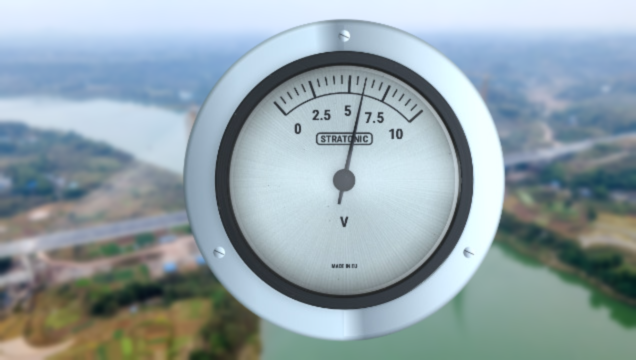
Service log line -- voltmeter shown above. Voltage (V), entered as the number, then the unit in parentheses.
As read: 6 (V)
